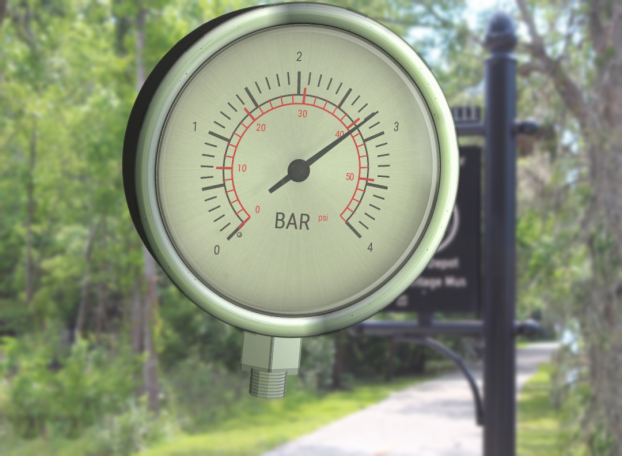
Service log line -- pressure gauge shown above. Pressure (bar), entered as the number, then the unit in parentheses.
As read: 2.8 (bar)
